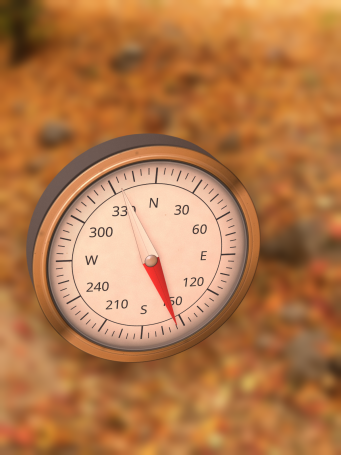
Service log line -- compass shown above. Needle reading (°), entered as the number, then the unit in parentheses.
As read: 155 (°)
